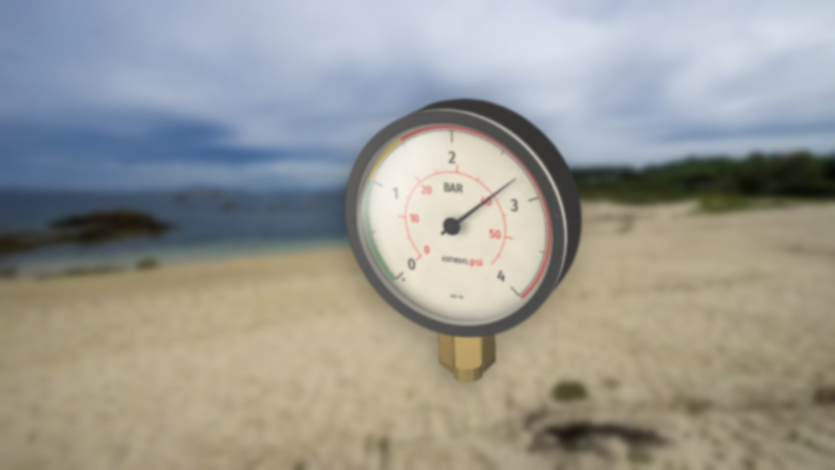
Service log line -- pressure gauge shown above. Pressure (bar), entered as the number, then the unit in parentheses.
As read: 2.75 (bar)
